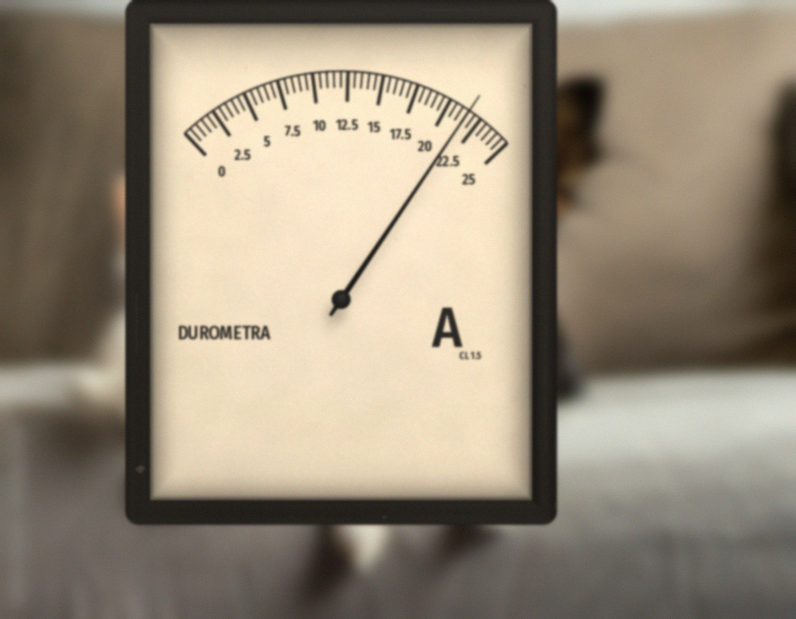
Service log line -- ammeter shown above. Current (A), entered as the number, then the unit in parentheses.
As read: 21.5 (A)
